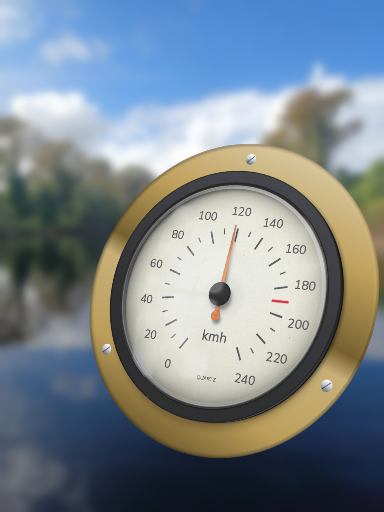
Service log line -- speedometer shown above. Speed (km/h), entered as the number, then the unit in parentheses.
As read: 120 (km/h)
